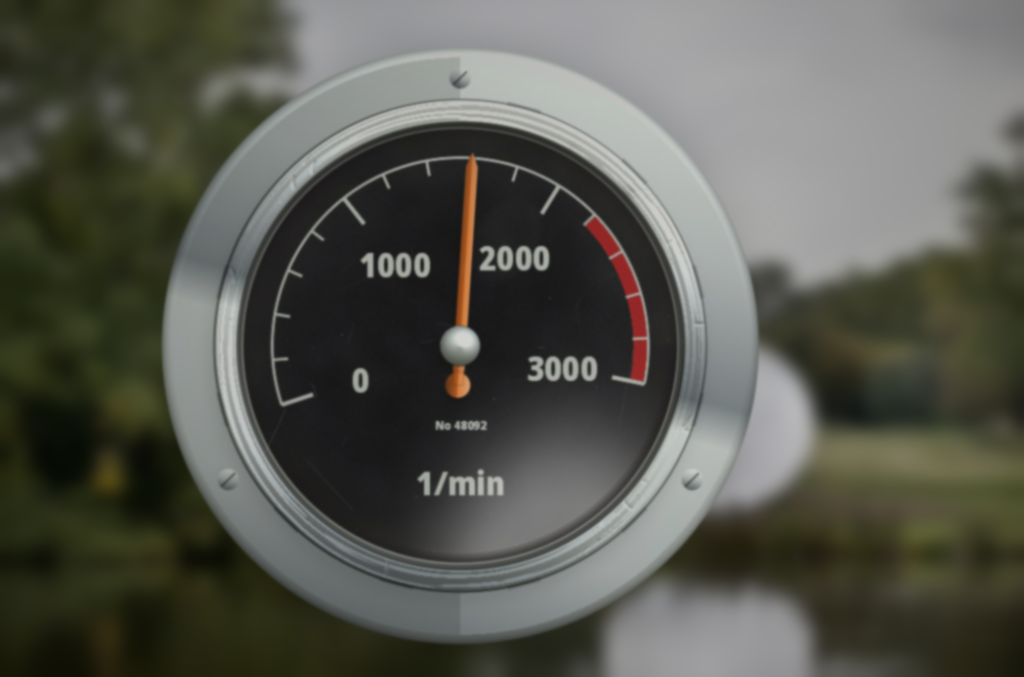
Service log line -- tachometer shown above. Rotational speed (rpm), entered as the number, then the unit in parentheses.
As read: 1600 (rpm)
